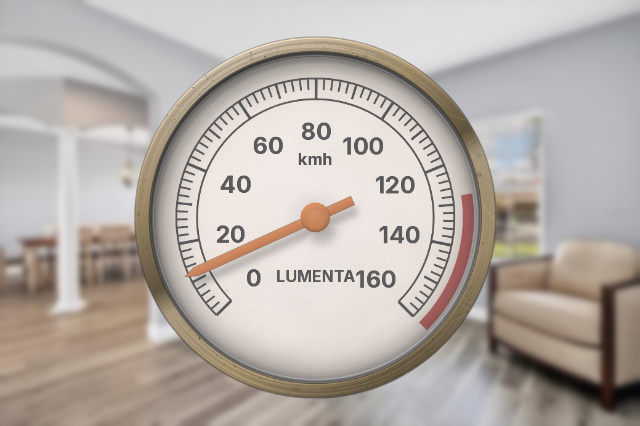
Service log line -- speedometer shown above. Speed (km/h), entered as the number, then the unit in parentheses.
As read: 12 (km/h)
